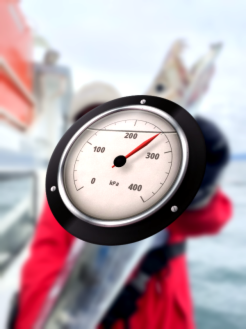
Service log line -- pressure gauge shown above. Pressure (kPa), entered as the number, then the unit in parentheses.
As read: 260 (kPa)
